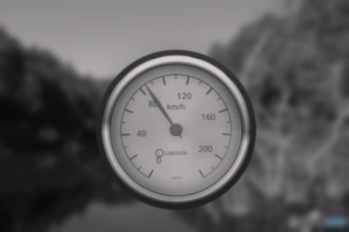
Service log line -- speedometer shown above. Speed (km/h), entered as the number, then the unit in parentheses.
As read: 85 (km/h)
